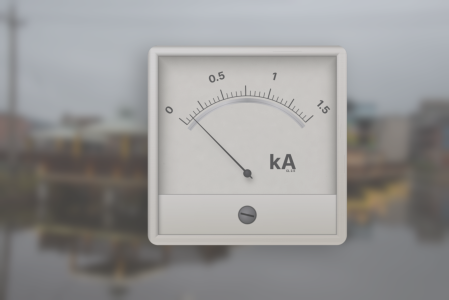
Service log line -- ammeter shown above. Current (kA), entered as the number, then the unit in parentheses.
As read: 0.1 (kA)
